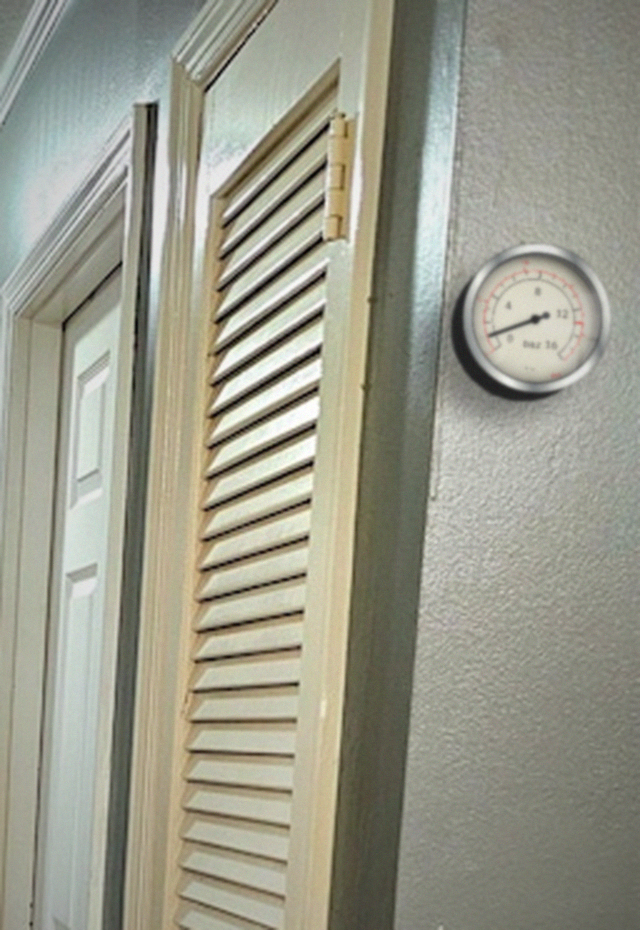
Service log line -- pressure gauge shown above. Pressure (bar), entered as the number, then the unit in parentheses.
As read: 1 (bar)
